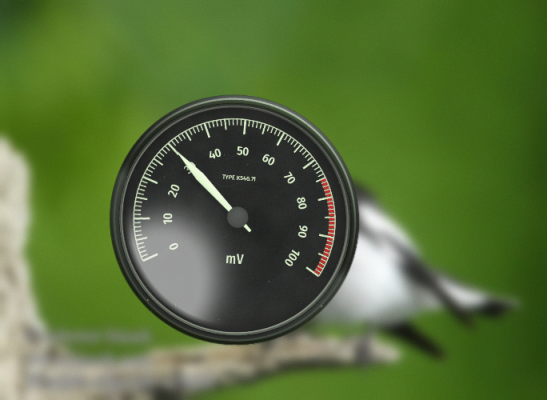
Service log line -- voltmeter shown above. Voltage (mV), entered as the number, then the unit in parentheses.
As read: 30 (mV)
